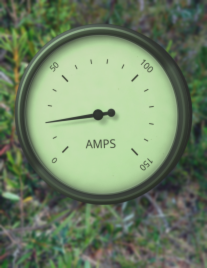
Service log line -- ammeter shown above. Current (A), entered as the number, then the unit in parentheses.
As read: 20 (A)
